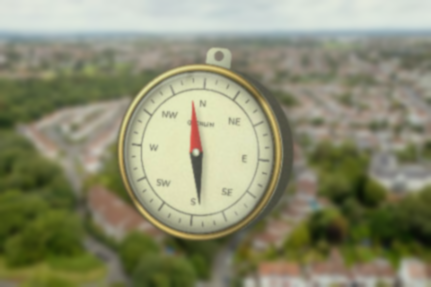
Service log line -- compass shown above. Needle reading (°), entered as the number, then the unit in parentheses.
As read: 350 (°)
